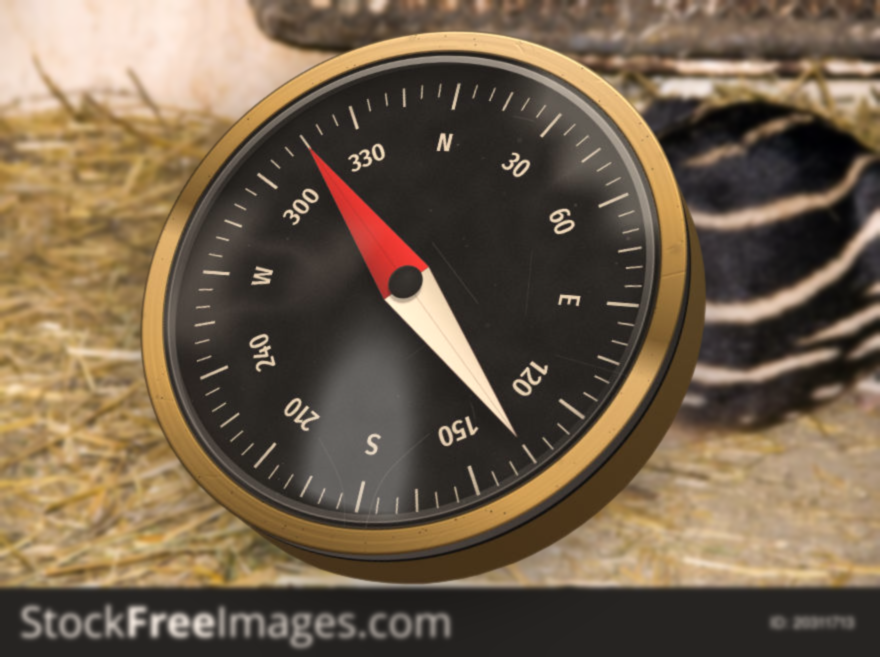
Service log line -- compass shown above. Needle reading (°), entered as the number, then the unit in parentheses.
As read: 315 (°)
